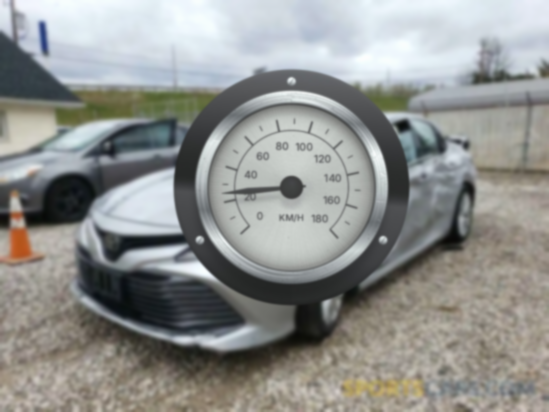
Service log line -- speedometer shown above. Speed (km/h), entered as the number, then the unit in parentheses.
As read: 25 (km/h)
